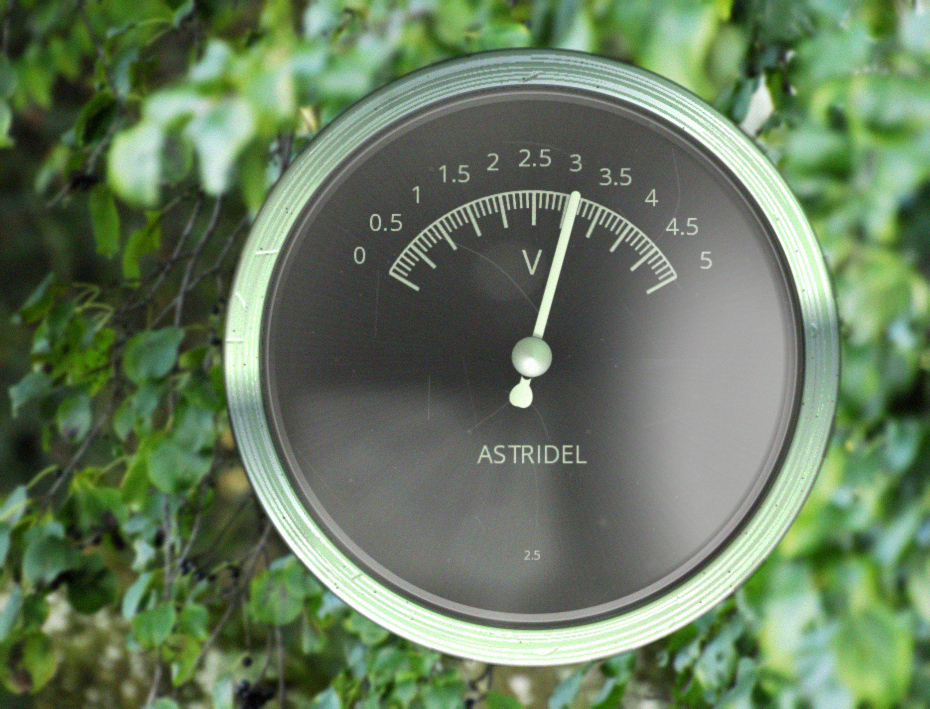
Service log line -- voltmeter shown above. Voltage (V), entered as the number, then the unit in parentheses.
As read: 3.1 (V)
